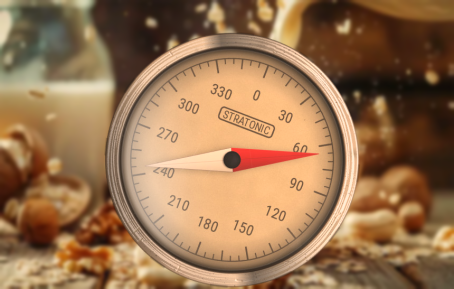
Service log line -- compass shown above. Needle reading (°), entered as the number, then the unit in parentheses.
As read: 65 (°)
